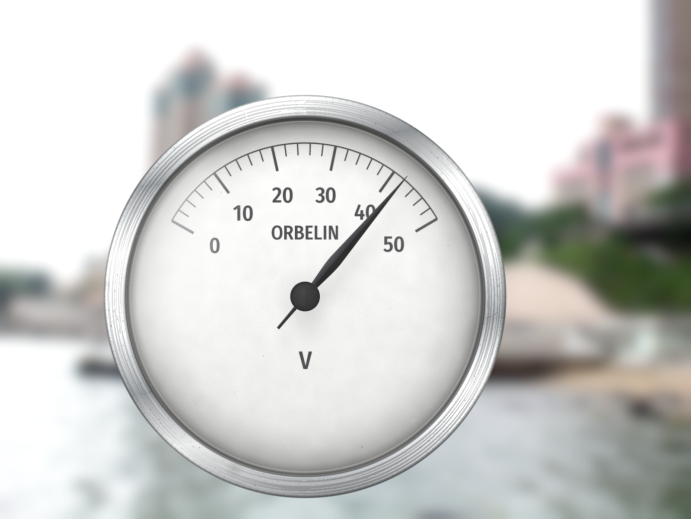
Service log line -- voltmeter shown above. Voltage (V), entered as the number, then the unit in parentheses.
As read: 42 (V)
